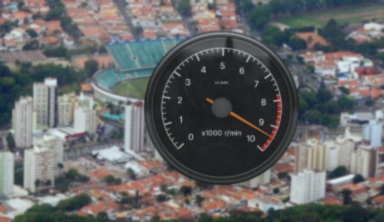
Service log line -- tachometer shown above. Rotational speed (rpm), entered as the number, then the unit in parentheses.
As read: 9400 (rpm)
